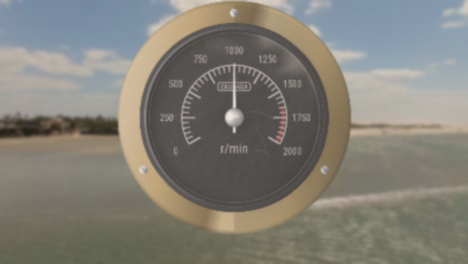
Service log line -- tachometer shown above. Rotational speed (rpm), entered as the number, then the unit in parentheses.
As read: 1000 (rpm)
